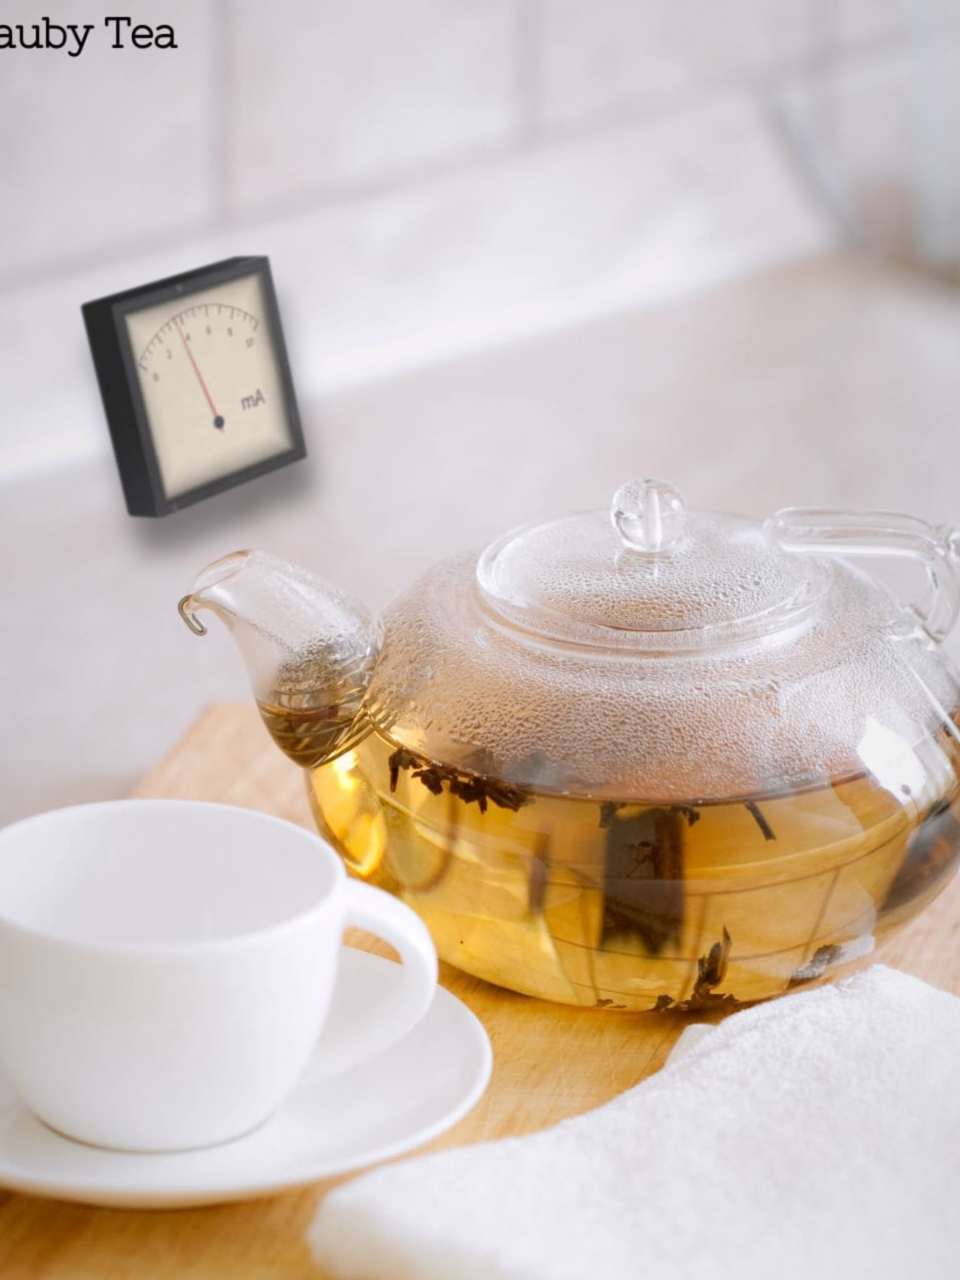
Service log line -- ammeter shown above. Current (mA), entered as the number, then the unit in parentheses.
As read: 3.5 (mA)
